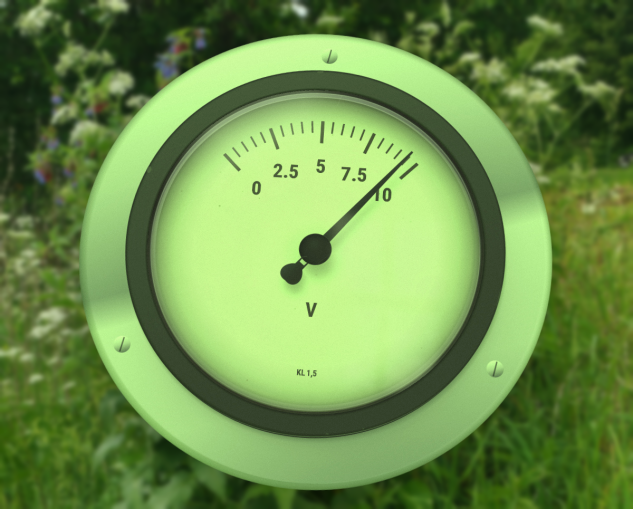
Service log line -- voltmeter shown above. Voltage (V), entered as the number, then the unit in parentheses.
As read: 9.5 (V)
